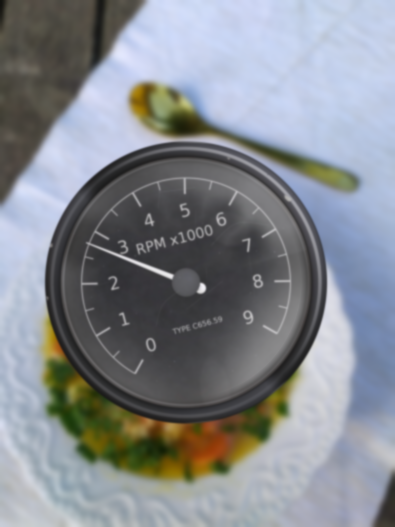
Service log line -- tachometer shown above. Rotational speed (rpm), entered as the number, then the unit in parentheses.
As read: 2750 (rpm)
